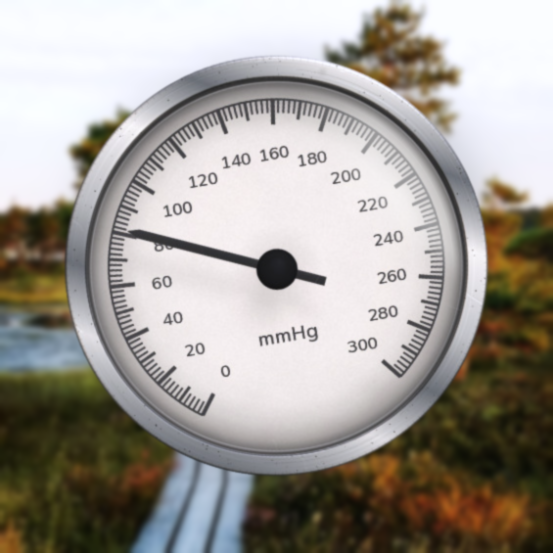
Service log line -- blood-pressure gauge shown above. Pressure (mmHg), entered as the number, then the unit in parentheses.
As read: 82 (mmHg)
